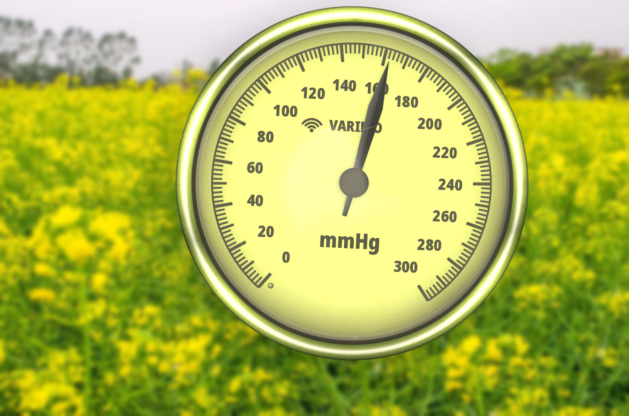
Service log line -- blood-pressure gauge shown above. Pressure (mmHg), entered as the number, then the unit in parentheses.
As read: 162 (mmHg)
